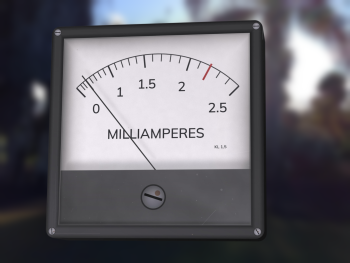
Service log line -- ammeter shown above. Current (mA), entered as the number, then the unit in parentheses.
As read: 0.5 (mA)
